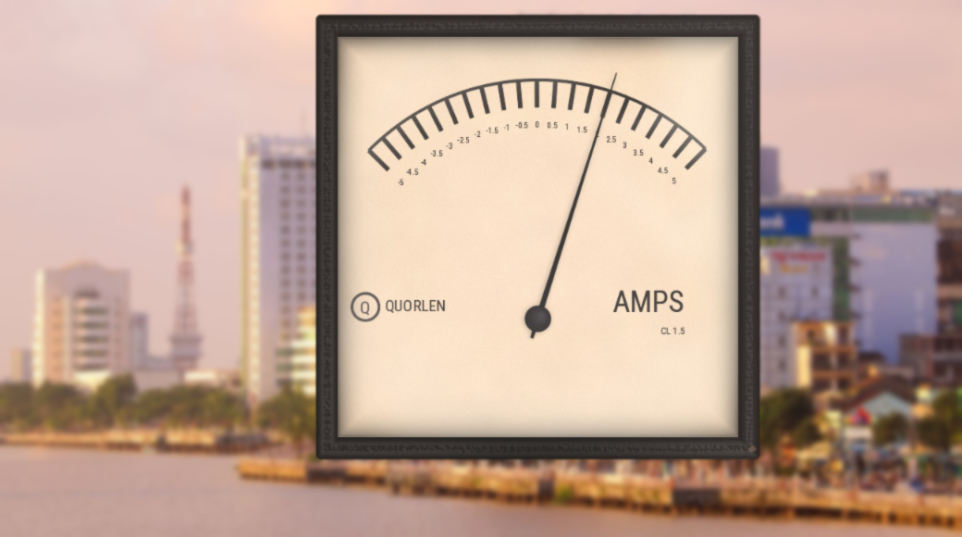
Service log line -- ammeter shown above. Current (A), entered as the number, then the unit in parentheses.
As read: 2 (A)
